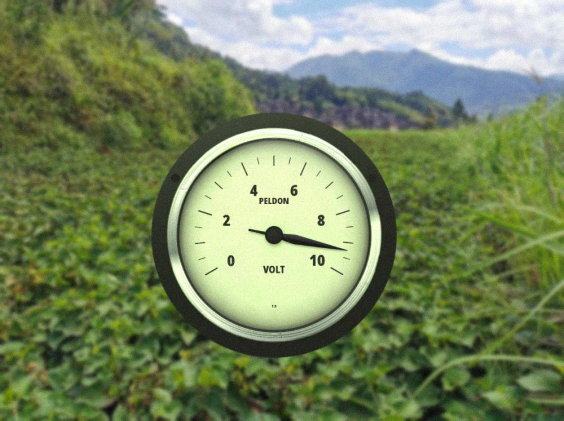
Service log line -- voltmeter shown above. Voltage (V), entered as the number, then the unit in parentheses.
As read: 9.25 (V)
